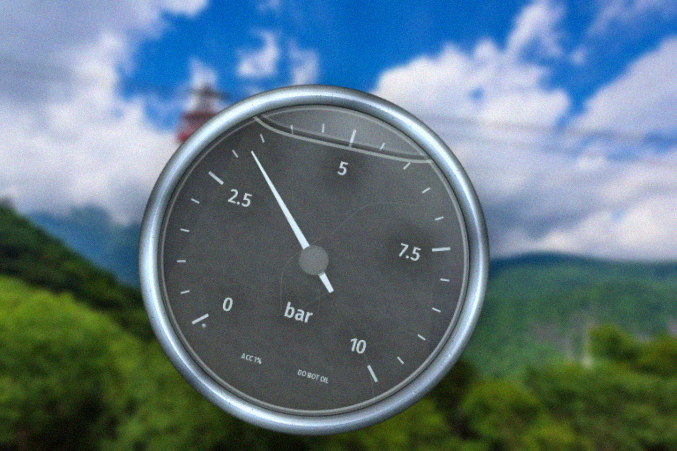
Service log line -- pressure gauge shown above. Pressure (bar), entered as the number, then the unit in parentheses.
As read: 3.25 (bar)
